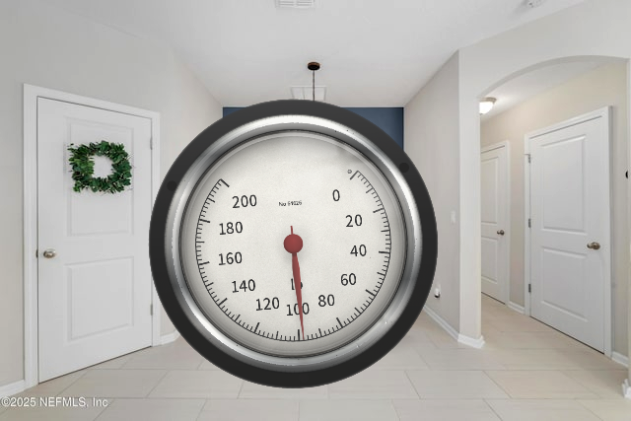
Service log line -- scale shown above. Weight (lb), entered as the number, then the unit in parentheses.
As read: 98 (lb)
